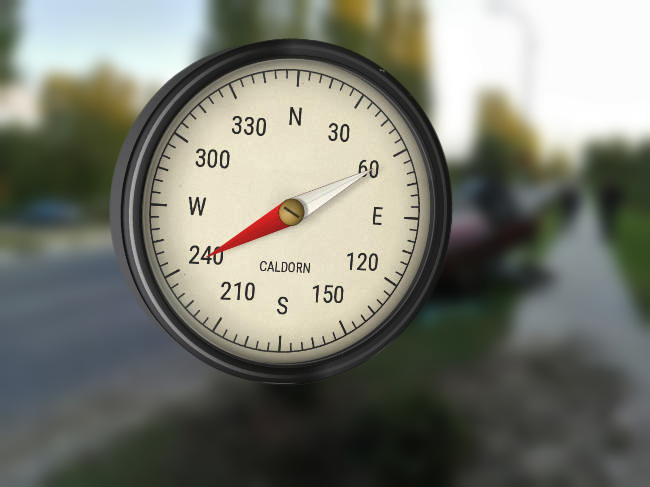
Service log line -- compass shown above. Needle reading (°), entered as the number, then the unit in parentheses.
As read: 240 (°)
